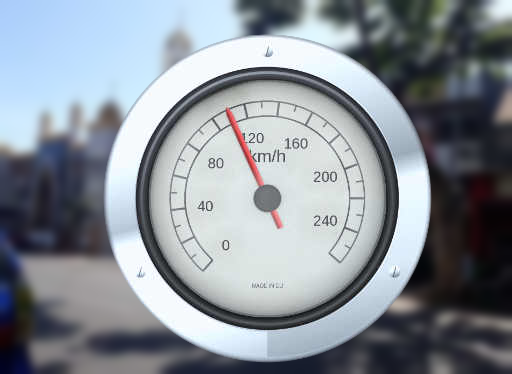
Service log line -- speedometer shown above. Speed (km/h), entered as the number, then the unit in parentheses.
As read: 110 (km/h)
